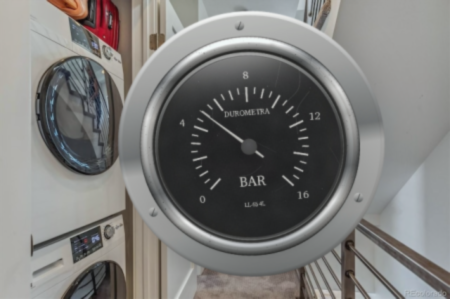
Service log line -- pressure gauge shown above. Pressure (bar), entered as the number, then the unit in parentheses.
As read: 5 (bar)
